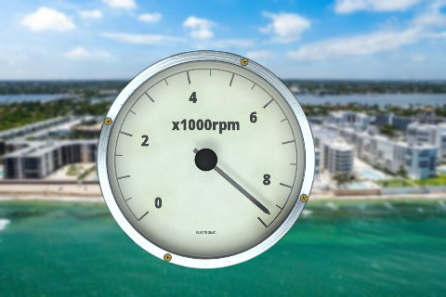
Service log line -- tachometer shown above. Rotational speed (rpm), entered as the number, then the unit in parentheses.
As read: 8750 (rpm)
